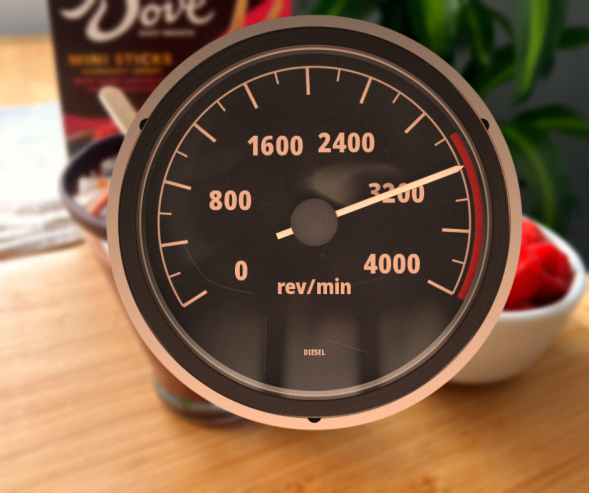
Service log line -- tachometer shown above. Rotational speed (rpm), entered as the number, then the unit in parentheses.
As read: 3200 (rpm)
